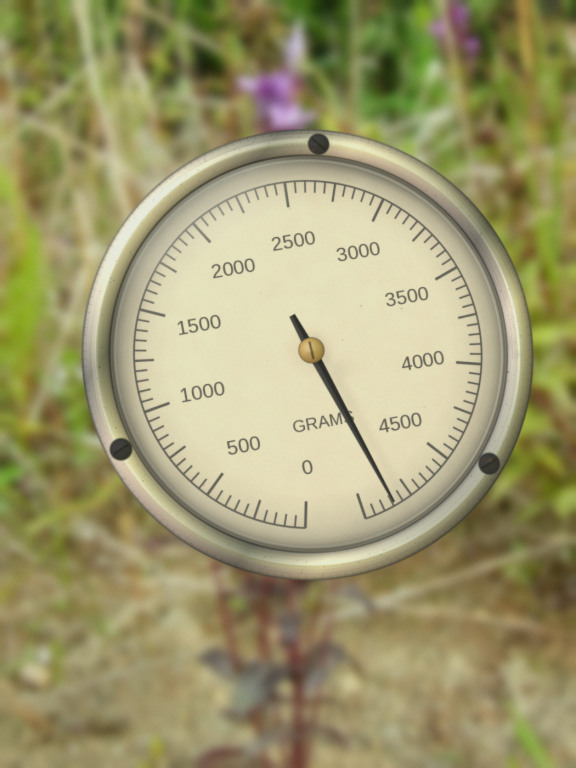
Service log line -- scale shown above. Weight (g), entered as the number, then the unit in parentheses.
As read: 4850 (g)
